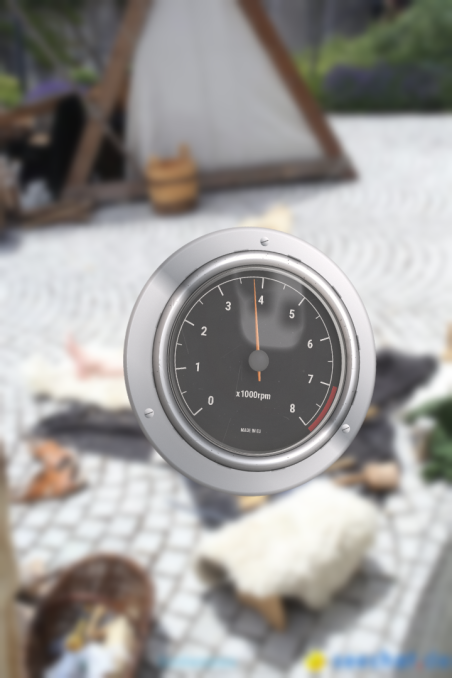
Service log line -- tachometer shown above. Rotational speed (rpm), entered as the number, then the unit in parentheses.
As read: 3750 (rpm)
